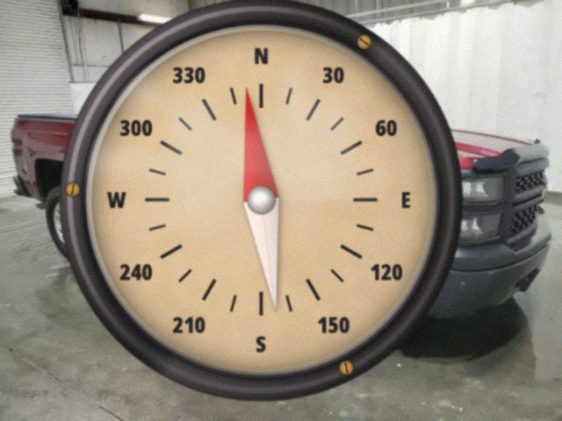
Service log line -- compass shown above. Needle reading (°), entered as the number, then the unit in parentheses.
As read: 352.5 (°)
